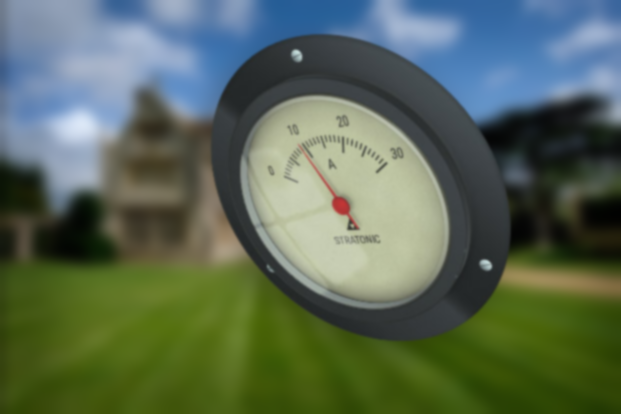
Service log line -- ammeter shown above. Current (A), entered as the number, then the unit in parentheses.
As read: 10 (A)
